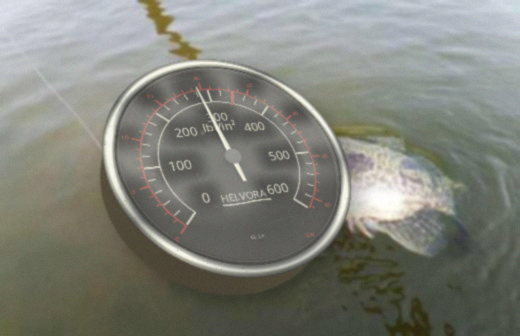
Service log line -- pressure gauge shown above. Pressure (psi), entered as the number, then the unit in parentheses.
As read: 280 (psi)
